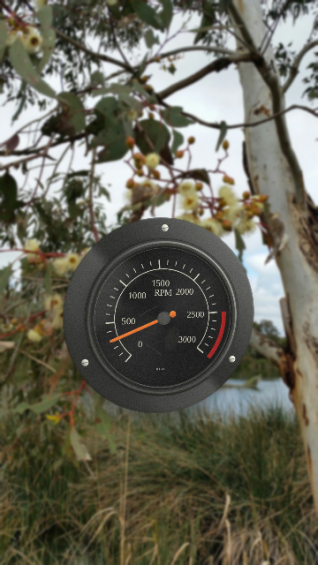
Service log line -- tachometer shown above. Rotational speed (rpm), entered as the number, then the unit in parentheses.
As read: 300 (rpm)
